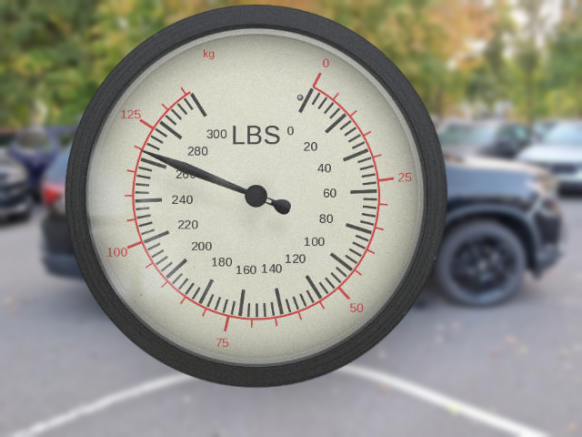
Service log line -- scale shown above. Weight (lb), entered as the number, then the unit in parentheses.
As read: 264 (lb)
